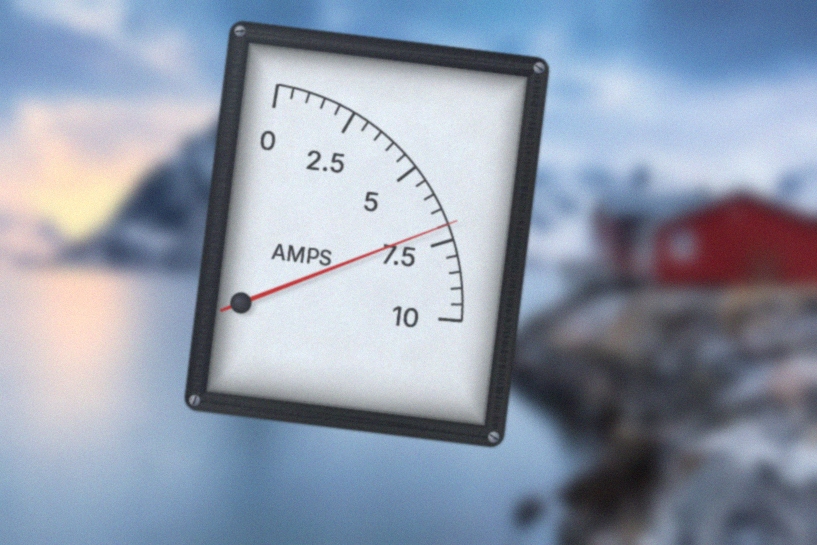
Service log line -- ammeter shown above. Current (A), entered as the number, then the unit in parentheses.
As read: 7 (A)
